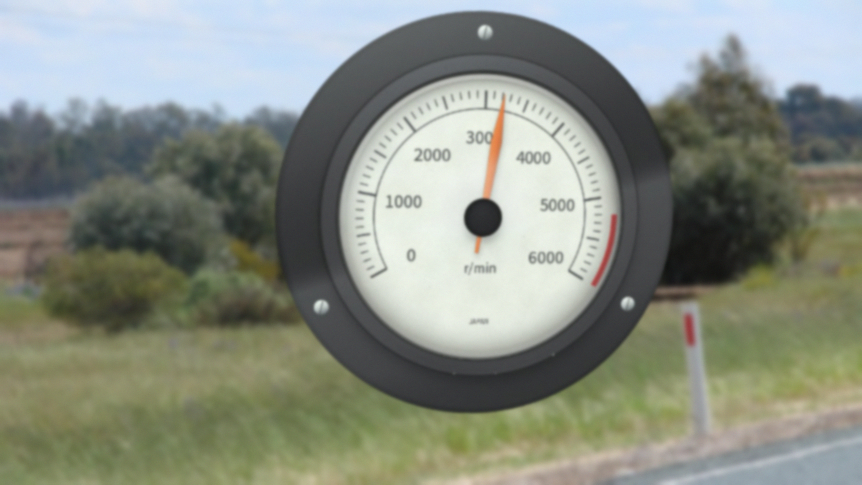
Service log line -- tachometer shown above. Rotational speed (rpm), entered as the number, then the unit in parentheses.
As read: 3200 (rpm)
